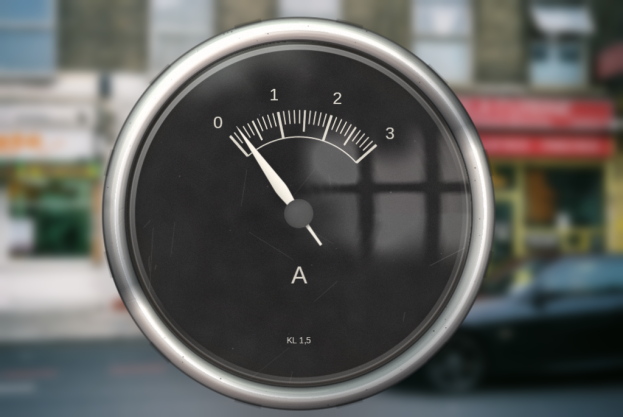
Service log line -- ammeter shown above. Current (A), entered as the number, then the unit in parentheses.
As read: 0.2 (A)
